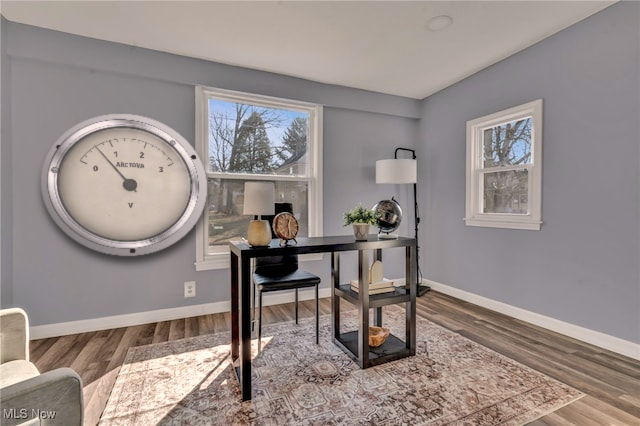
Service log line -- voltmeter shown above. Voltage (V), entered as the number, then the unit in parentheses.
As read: 0.6 (V)
